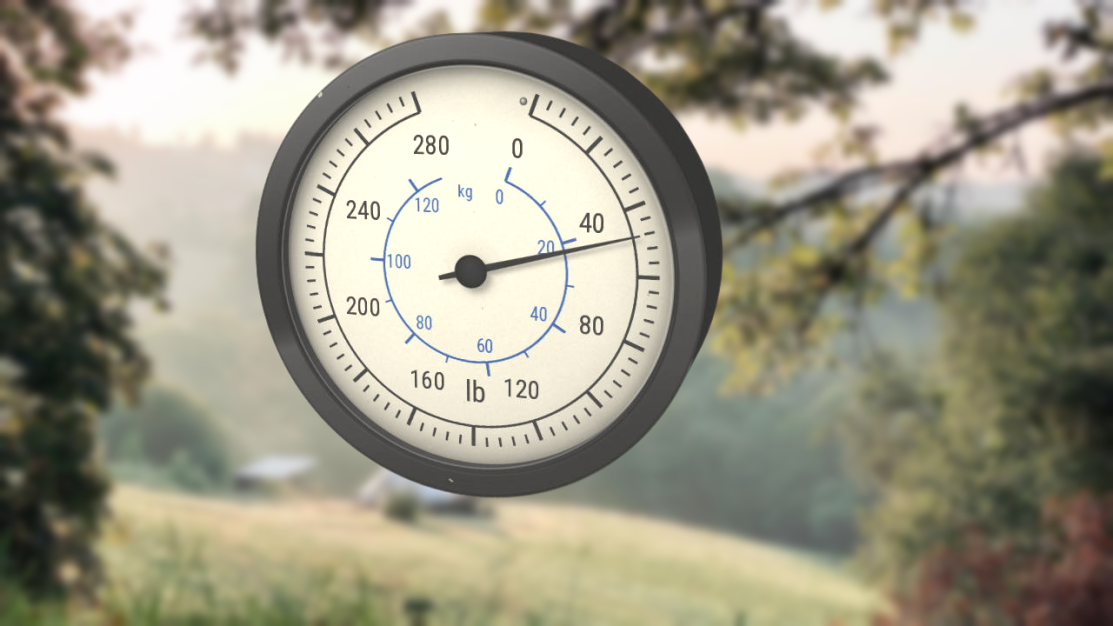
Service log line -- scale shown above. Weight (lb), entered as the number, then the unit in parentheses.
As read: 48 (lb)
